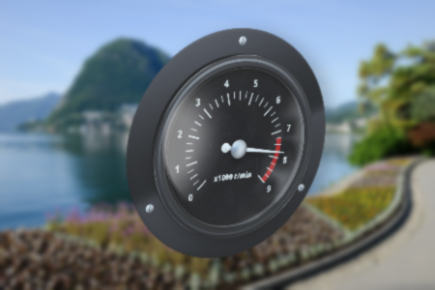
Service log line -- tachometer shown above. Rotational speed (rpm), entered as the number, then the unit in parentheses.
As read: 7750 (rpm)
